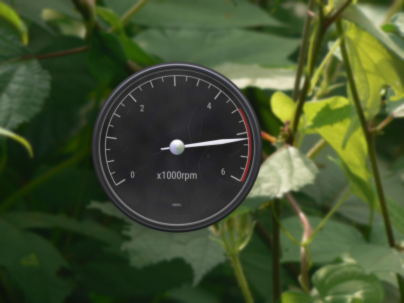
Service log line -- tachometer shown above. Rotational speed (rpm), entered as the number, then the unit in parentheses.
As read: 5125 (rpm)
